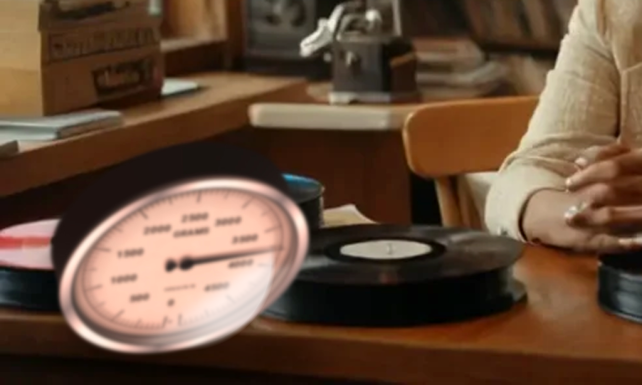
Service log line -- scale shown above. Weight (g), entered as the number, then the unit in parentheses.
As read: 3750 (g)
